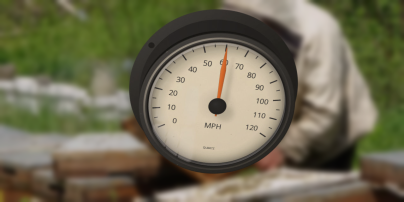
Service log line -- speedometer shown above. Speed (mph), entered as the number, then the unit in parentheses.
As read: 60 (mph)
